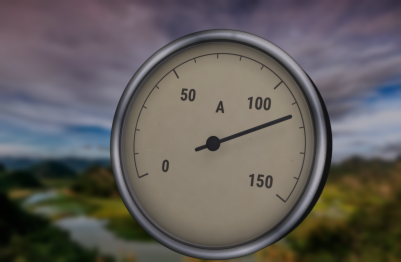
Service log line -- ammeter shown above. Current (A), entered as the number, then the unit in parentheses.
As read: 115 (A)
